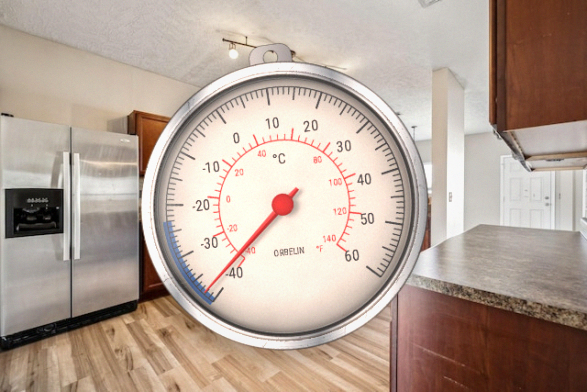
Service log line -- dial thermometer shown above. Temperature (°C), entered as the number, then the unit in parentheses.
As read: -38 (°C)
